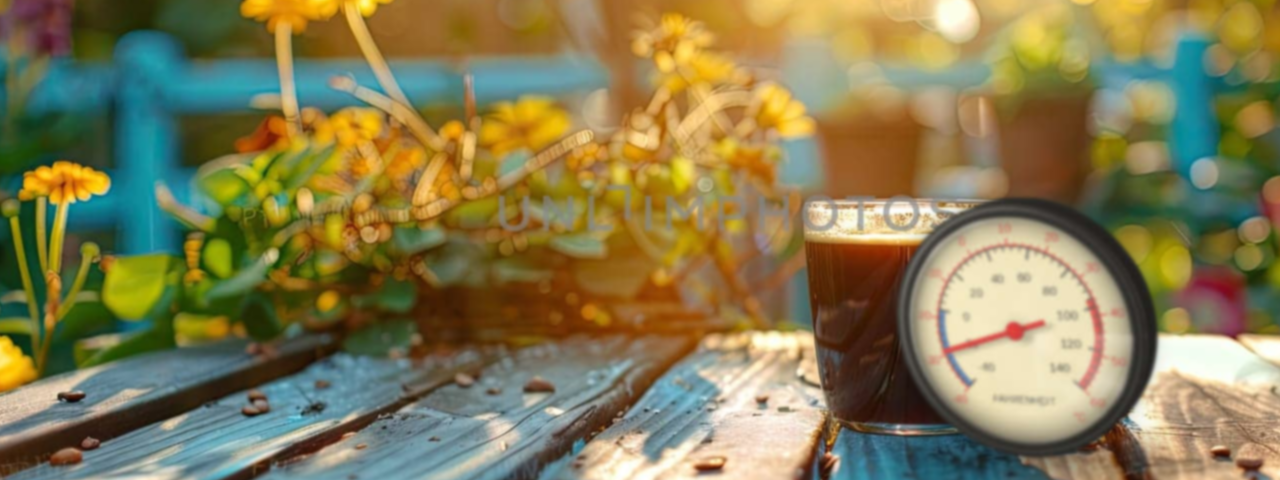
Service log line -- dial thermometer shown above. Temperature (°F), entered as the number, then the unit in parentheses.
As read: -20 (°F)
